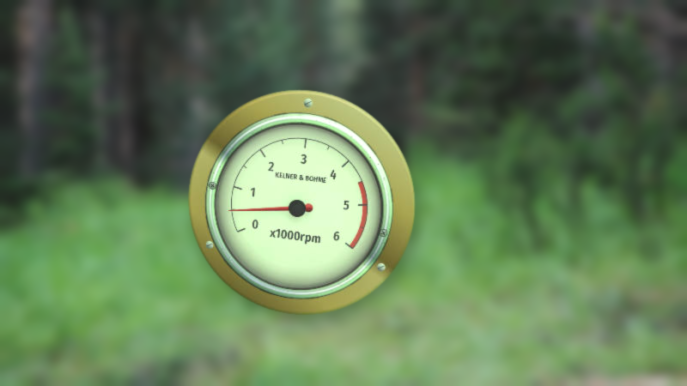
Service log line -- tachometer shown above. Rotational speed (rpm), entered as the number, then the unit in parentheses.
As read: 500 (rpm)
